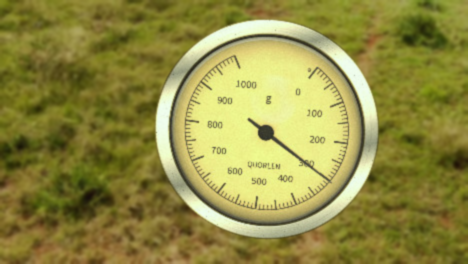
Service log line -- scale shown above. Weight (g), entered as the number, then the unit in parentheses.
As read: 300 (g)
